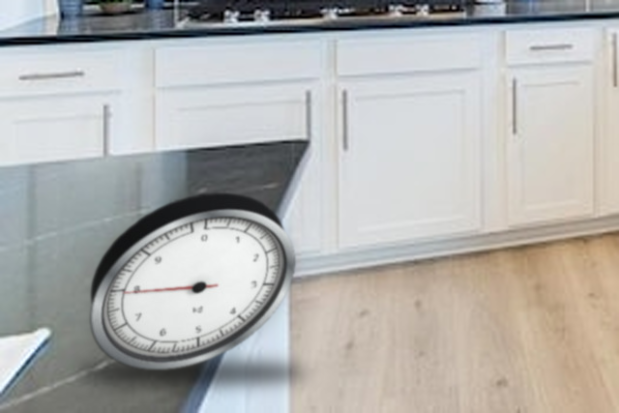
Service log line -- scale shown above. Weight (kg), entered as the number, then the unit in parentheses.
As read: 8 (kg)
